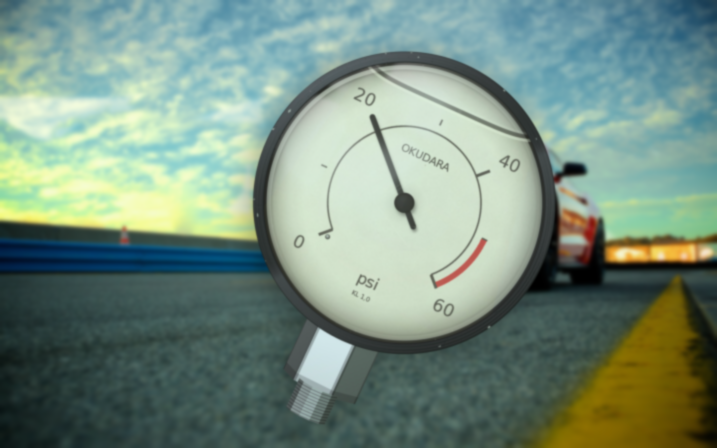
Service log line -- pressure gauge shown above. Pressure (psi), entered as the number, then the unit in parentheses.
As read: 20 (psi)
